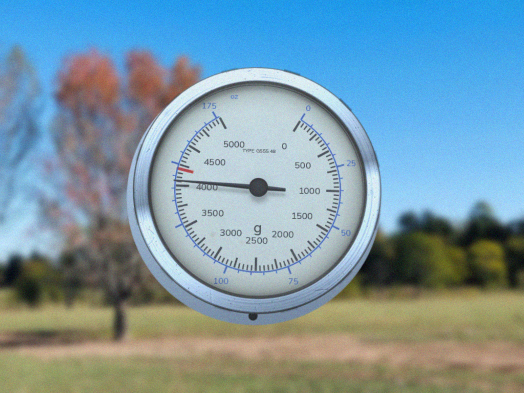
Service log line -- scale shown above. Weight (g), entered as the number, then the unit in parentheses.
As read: 4050 (g)
